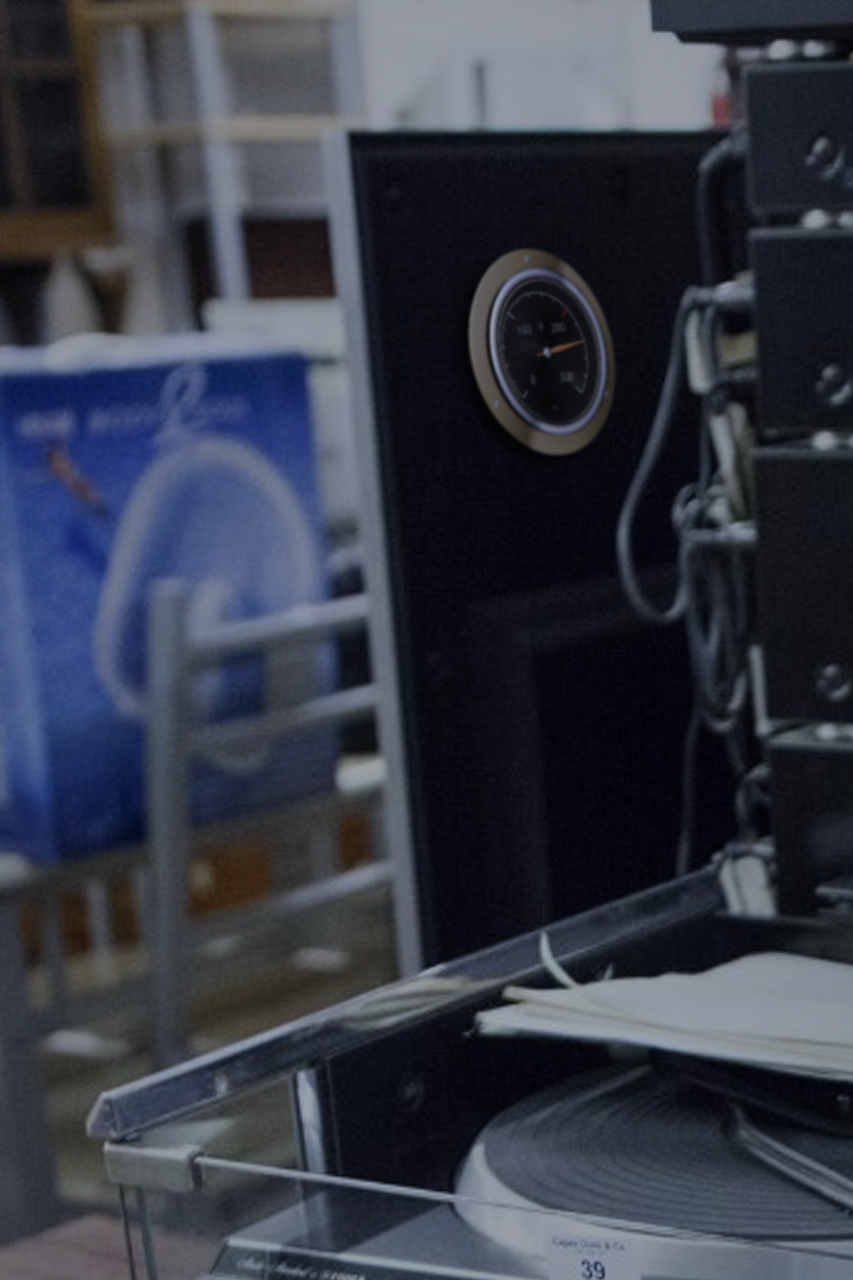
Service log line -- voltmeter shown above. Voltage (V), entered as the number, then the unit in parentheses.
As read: 240 (V)
